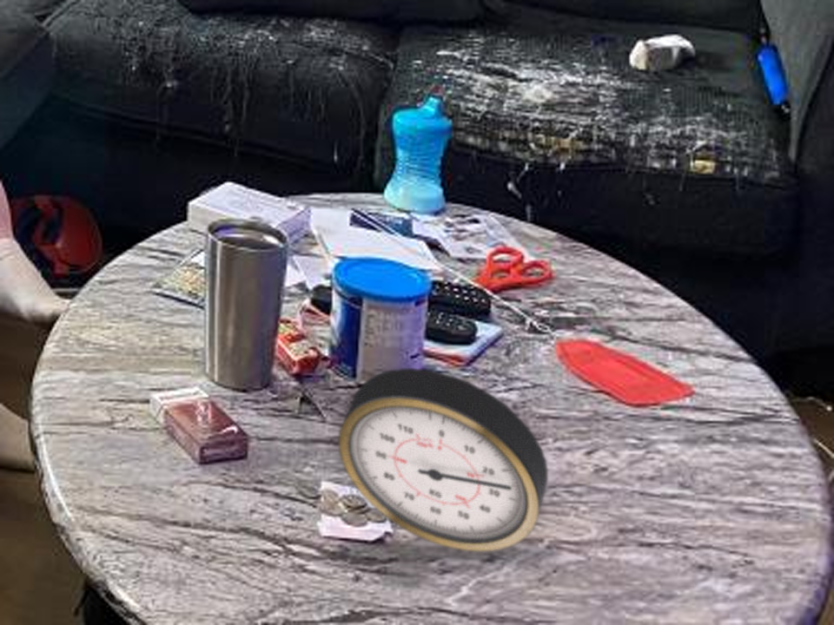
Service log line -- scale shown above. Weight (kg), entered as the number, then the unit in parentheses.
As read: 25 (kg)
